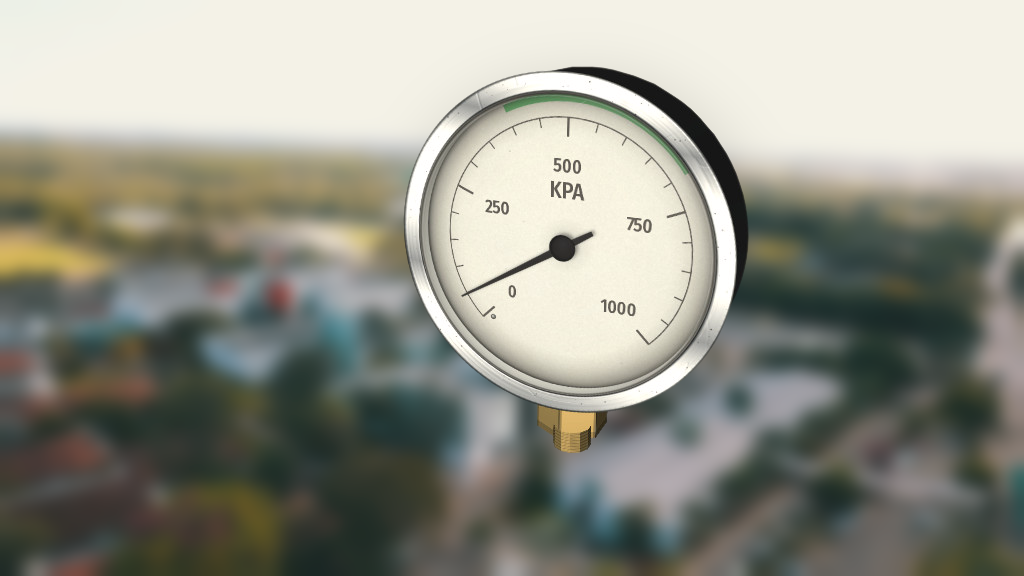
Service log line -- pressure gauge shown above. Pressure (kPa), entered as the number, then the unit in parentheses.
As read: 50 (kPa)
